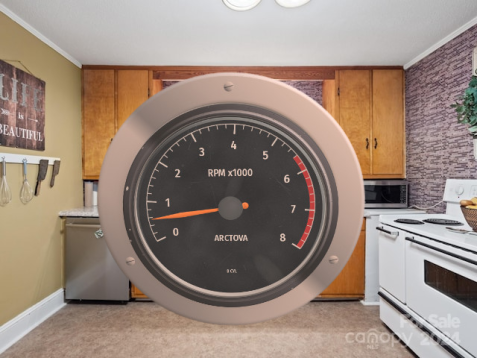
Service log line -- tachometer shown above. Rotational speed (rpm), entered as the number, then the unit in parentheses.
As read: 600 (rpm)
